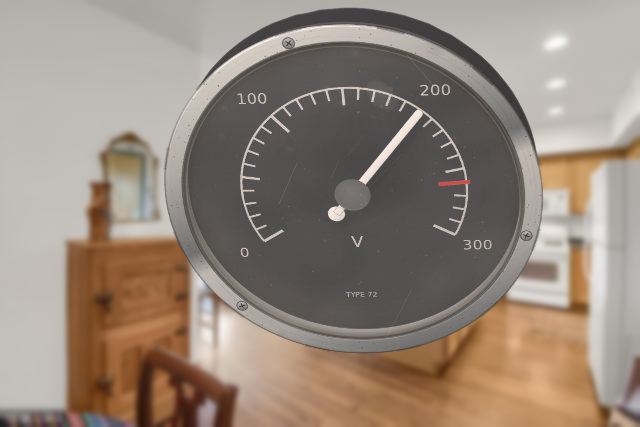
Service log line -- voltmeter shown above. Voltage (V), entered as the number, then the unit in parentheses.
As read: 200 (V)
